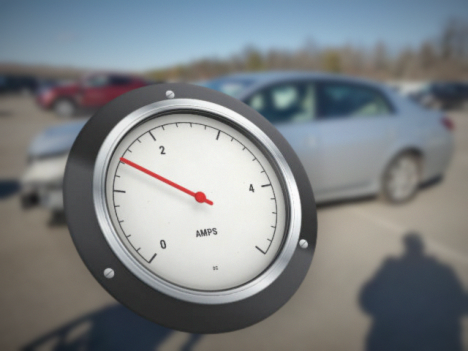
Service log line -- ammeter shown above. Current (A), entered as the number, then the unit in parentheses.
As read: 1.4 (A)
